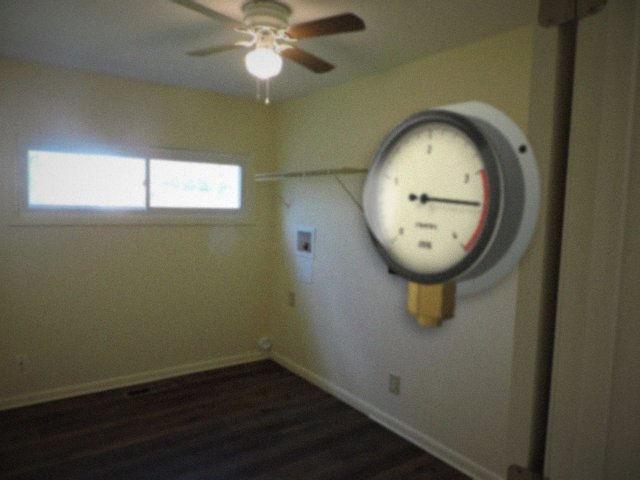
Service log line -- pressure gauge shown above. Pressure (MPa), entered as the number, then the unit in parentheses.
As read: 3.4 (MPa)
